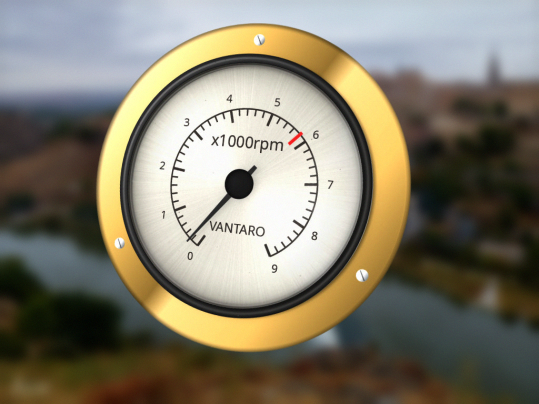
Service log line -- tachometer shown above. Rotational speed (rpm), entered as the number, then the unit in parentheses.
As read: 200 (rpm)
